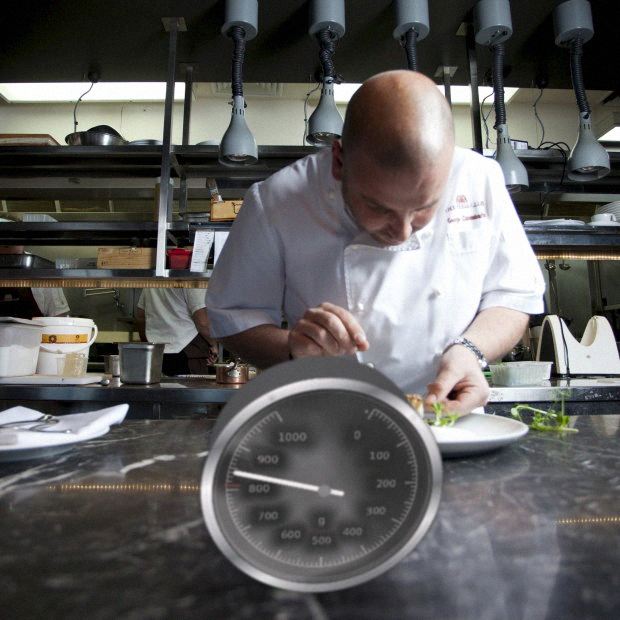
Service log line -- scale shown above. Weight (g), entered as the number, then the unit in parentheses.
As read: 850 (g)
